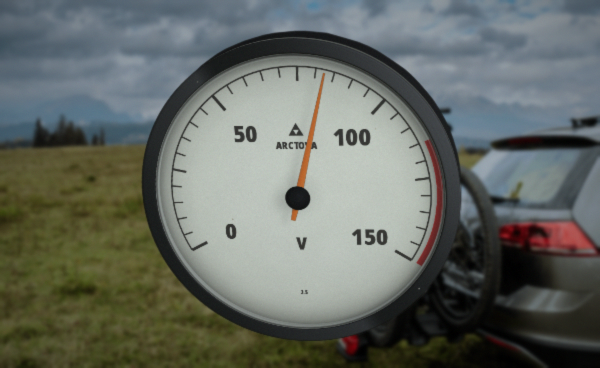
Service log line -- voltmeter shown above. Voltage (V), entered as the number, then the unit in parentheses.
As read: 82.5 (V)
